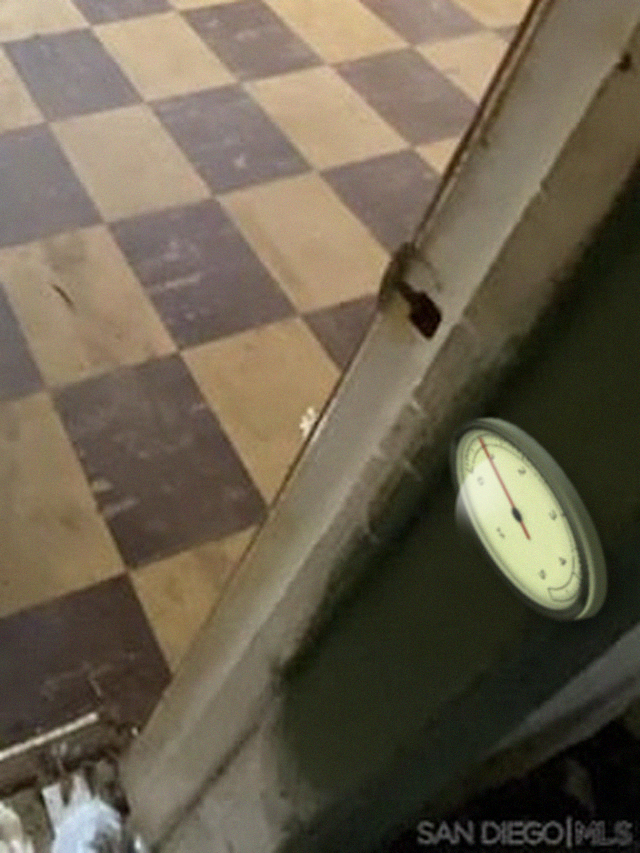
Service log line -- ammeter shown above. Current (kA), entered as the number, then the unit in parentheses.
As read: 1 (kA)
